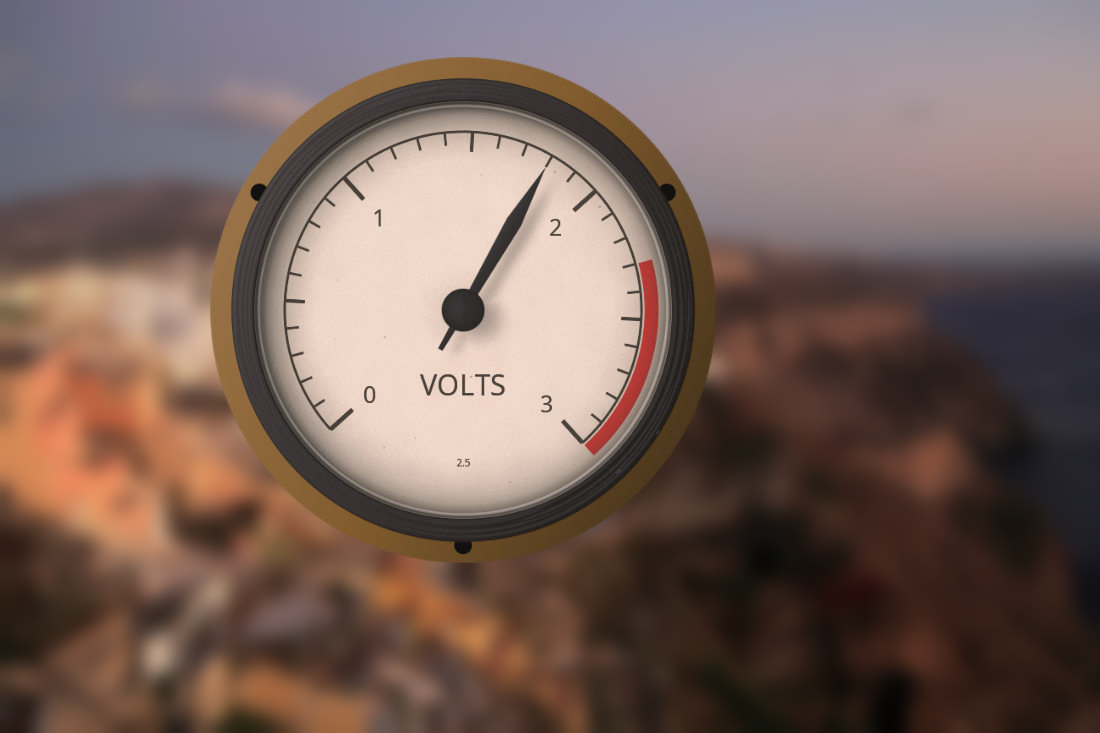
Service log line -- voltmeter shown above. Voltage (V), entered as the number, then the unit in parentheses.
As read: 1.8 (V)
